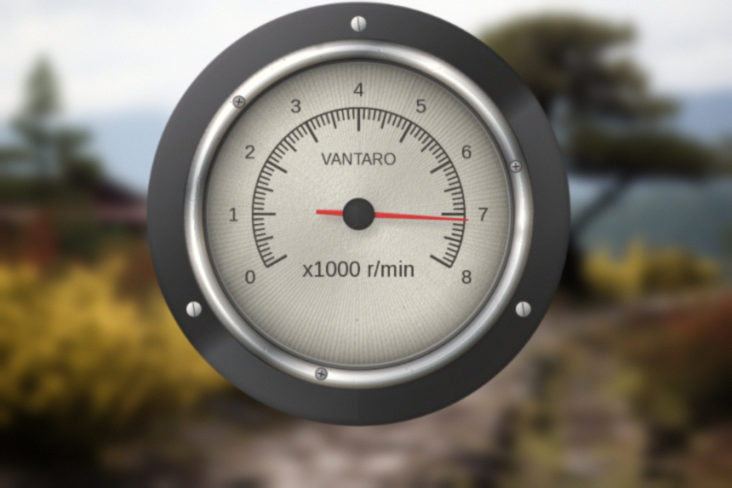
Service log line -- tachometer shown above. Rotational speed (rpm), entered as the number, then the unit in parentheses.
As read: 7100 (rpm)
